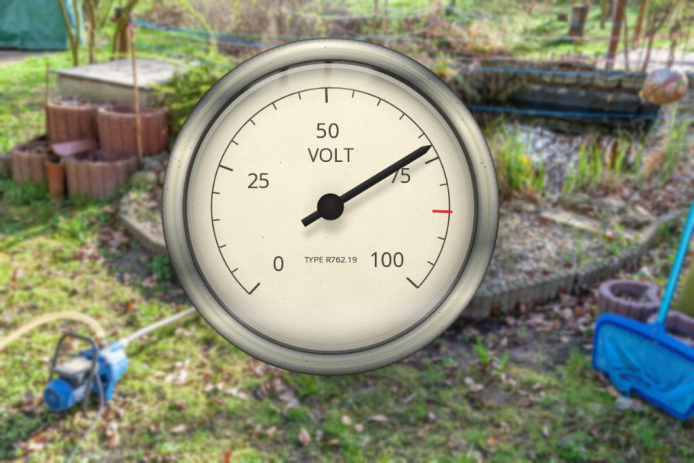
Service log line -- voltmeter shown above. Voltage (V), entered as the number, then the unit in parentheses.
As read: 72.5 (V)
